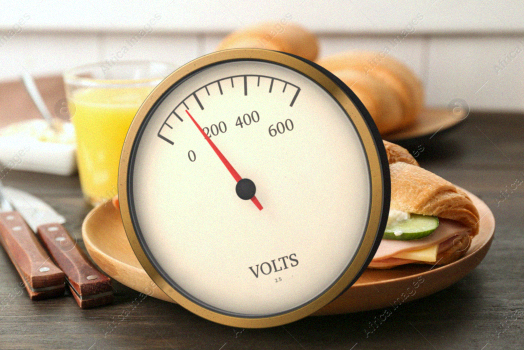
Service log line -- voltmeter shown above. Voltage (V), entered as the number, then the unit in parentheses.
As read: 150 (V)
